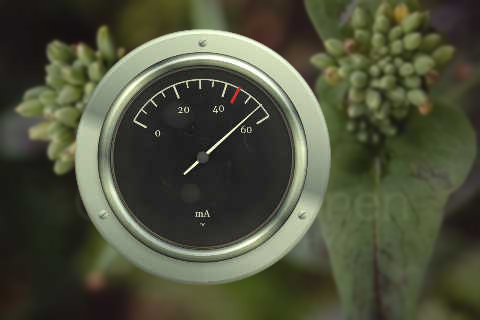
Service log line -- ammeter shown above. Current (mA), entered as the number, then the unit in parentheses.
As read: 55 (mA)
